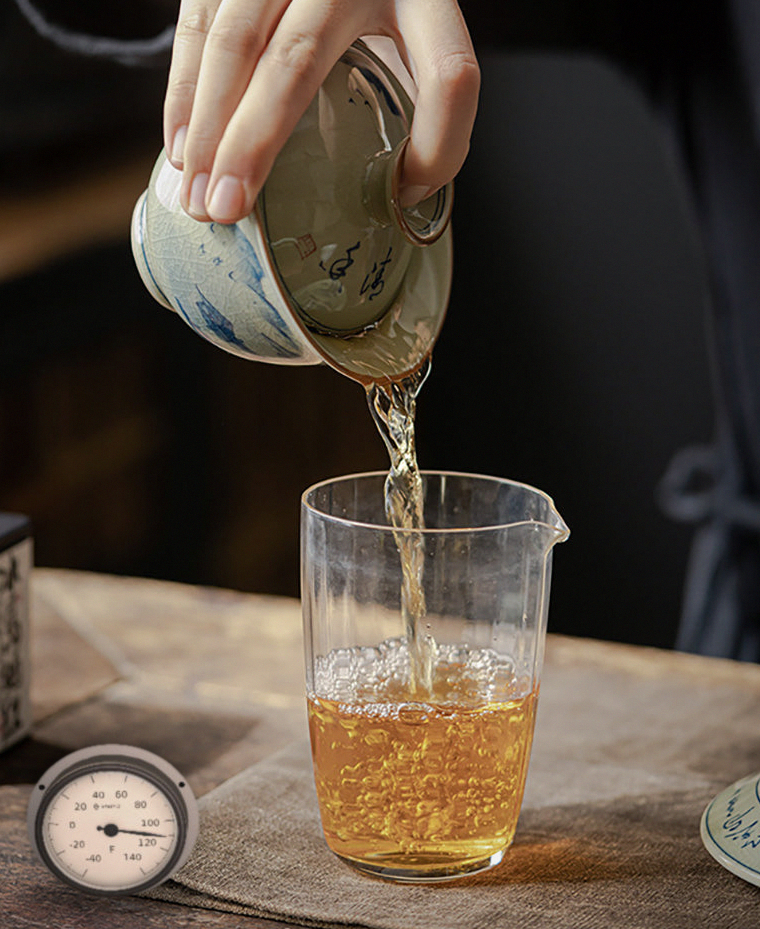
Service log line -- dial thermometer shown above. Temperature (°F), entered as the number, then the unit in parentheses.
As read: 110 (°F)
